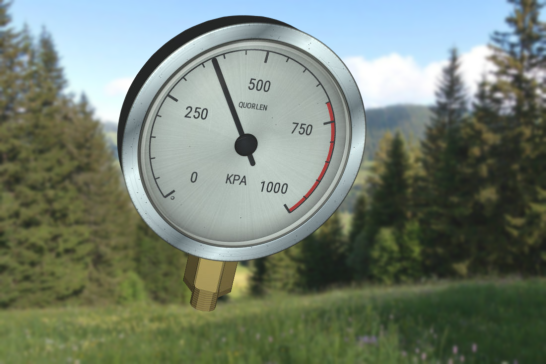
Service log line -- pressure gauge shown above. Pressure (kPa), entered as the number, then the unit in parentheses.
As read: 375 (kPa)
